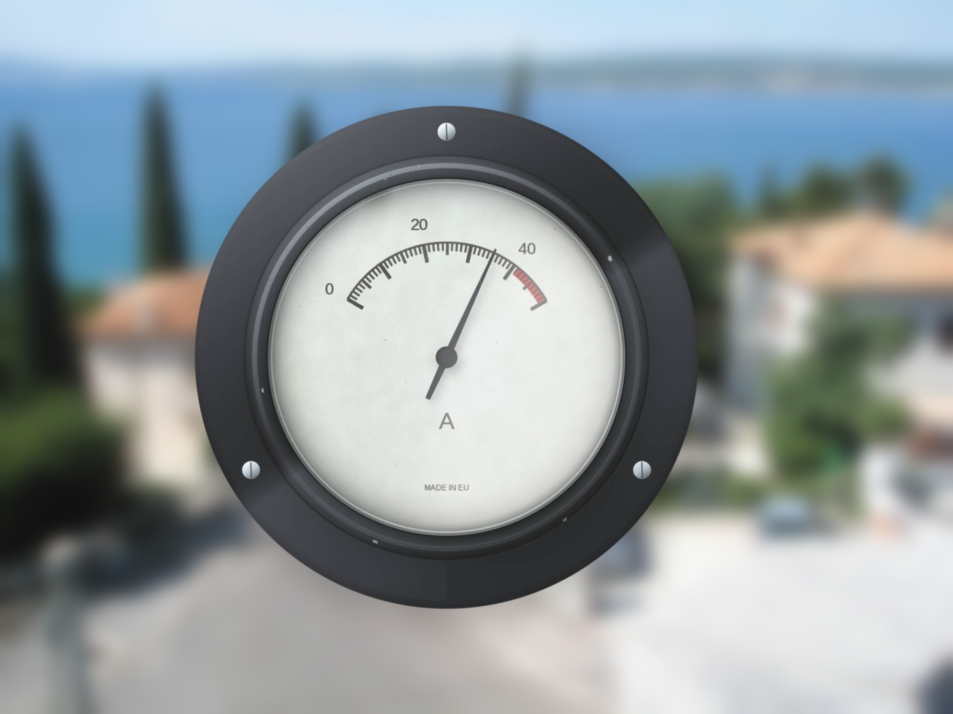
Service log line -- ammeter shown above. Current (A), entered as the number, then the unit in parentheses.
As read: 35 (A)
